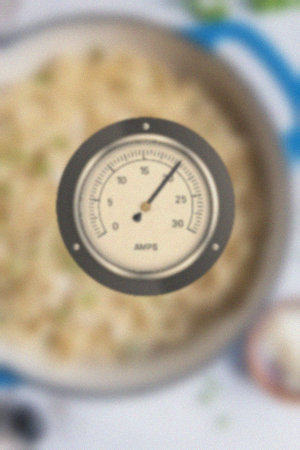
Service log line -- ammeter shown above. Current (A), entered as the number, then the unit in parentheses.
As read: 20 (A)
